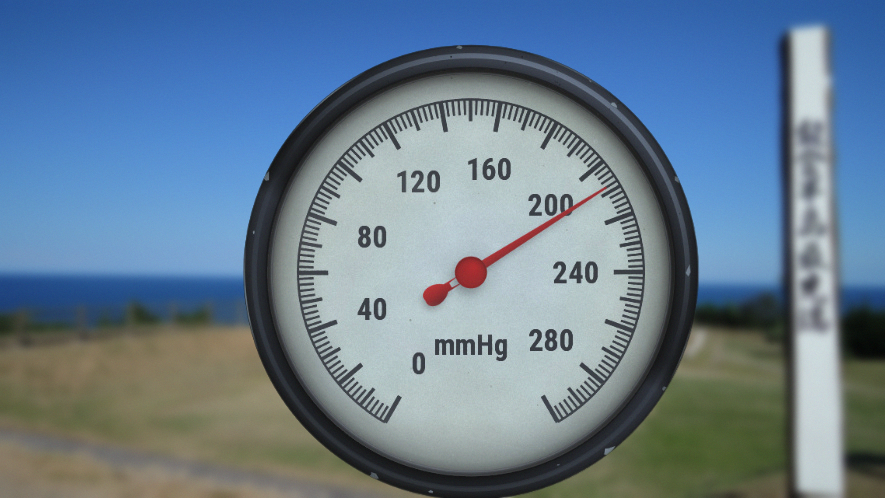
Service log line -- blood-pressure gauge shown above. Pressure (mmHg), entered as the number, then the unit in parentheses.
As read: 208 (mmHg)
